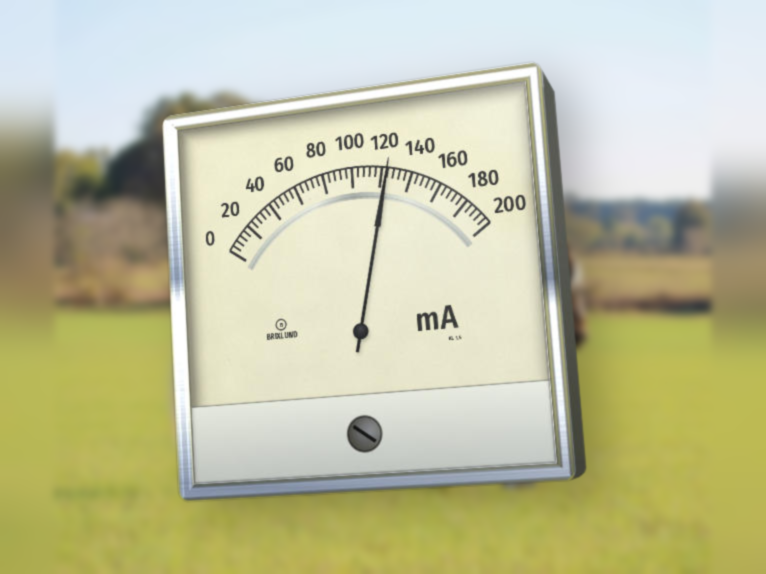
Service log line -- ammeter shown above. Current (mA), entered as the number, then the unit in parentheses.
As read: 124 (mA)
